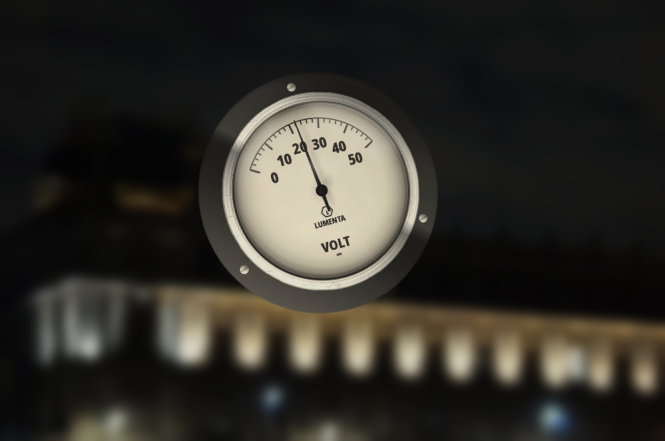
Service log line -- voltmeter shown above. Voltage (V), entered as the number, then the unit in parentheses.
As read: 22 (V)
